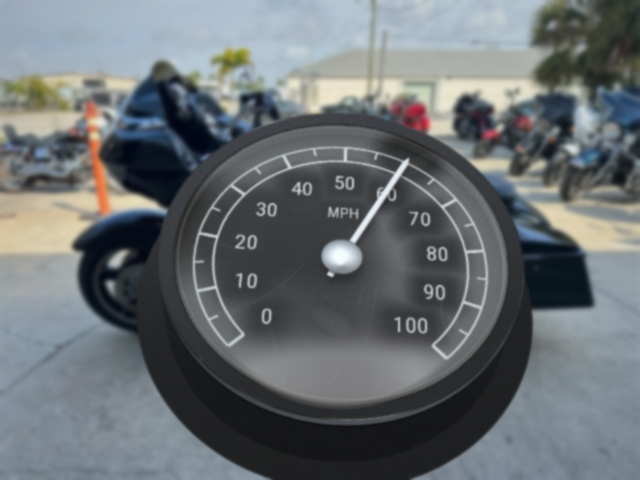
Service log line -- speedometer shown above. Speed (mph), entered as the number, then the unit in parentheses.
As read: 60 (mph)
